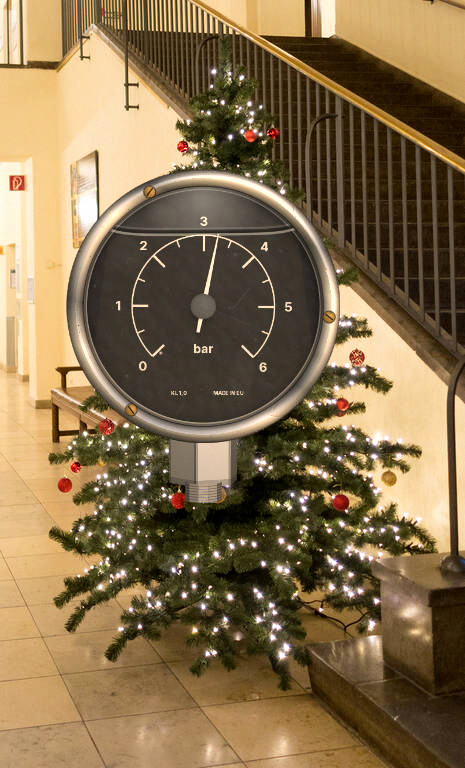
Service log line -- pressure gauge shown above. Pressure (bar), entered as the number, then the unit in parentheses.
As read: 3.25 (bar)
